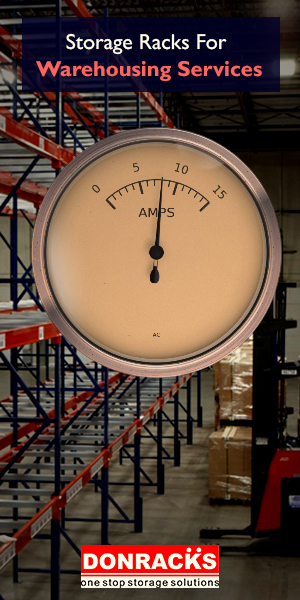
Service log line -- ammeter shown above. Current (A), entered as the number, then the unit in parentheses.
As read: 8 (A)
